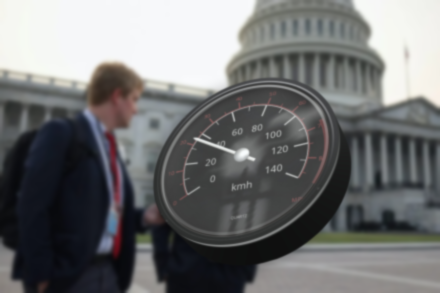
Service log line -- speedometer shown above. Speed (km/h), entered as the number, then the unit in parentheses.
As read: 35 (km/h)
